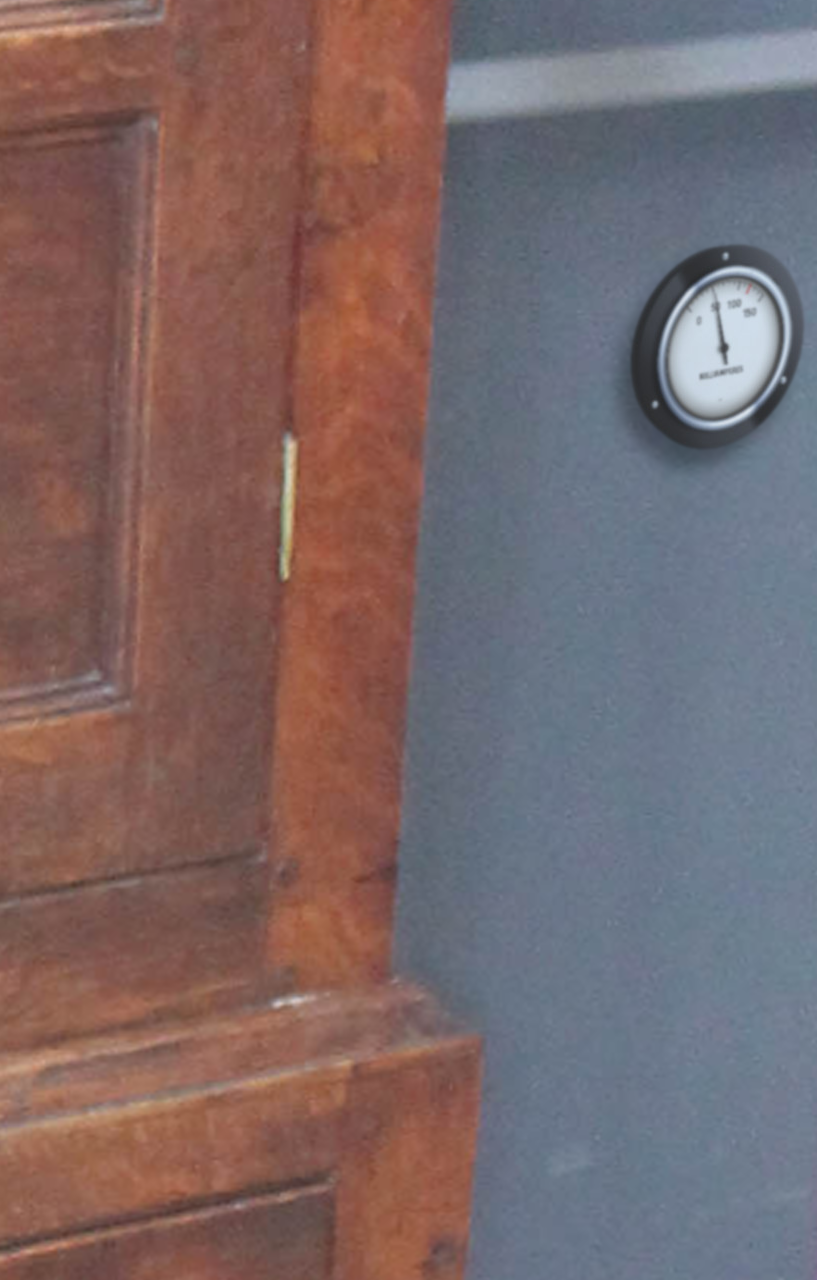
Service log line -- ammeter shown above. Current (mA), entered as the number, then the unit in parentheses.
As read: 50 (mA)
